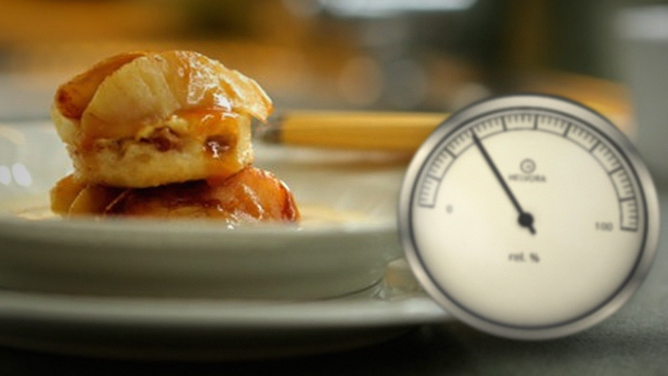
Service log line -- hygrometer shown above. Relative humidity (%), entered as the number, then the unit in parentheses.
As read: 30 (%)
